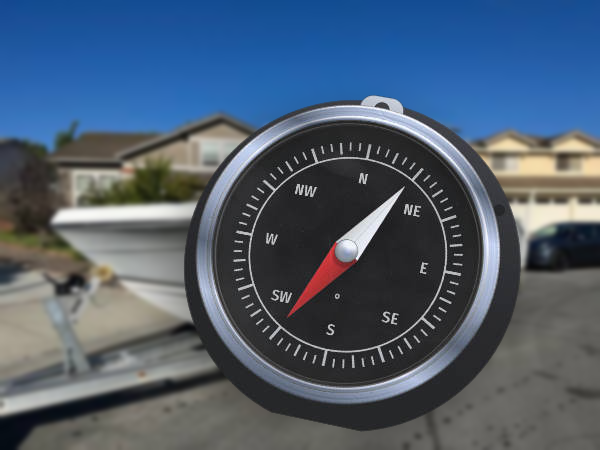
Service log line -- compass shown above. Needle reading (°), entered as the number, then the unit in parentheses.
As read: 210 (°)
